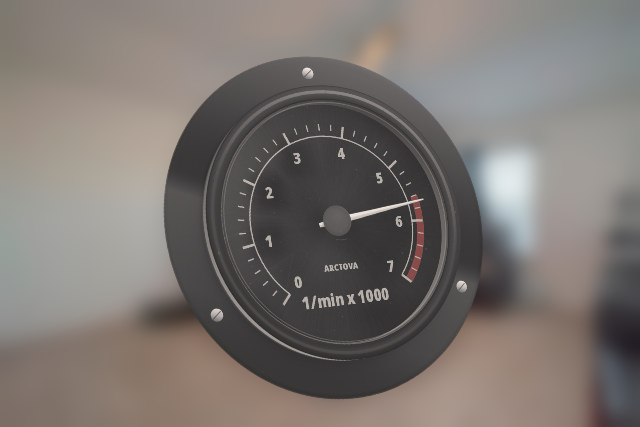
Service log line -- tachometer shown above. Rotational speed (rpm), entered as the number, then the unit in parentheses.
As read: 5700 (rpm)
